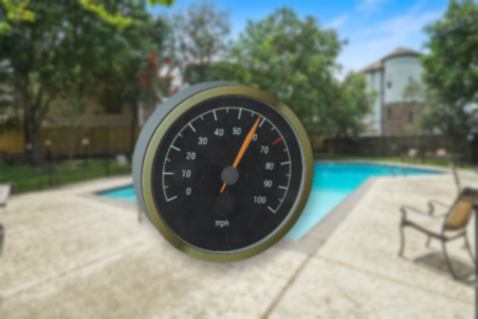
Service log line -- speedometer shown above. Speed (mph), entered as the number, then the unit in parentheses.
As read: 57.5 (mph)
